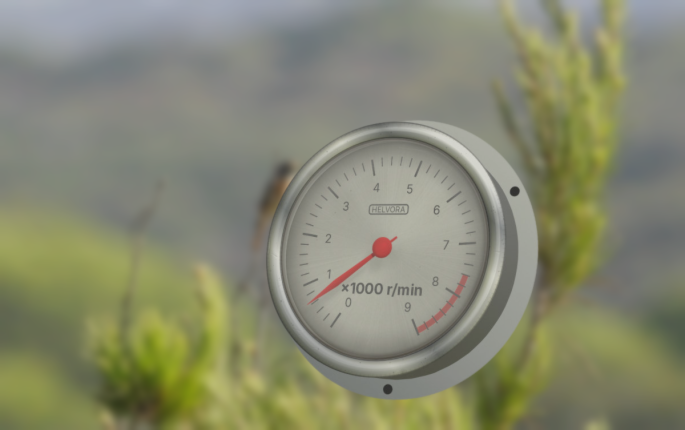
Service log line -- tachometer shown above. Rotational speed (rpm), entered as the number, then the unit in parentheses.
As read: 600 (rpm)
